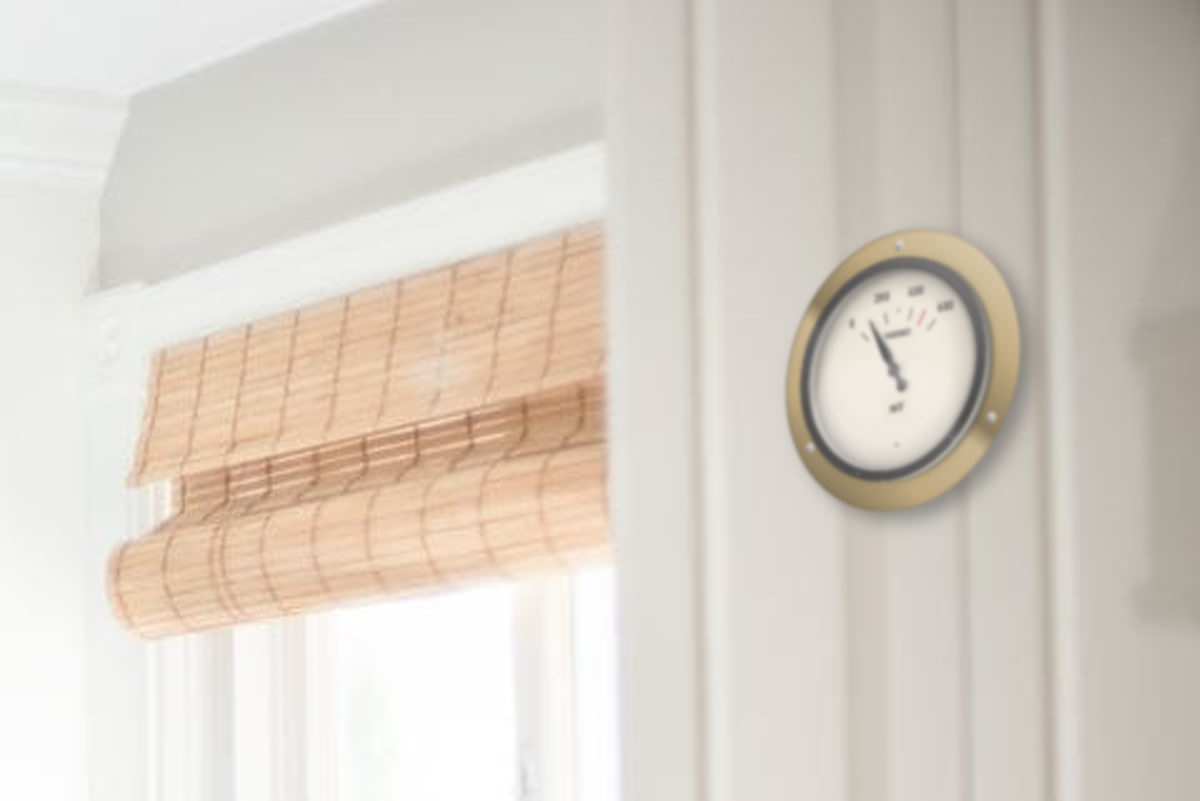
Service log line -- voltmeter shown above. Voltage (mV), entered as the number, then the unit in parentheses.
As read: 100 (mV)
